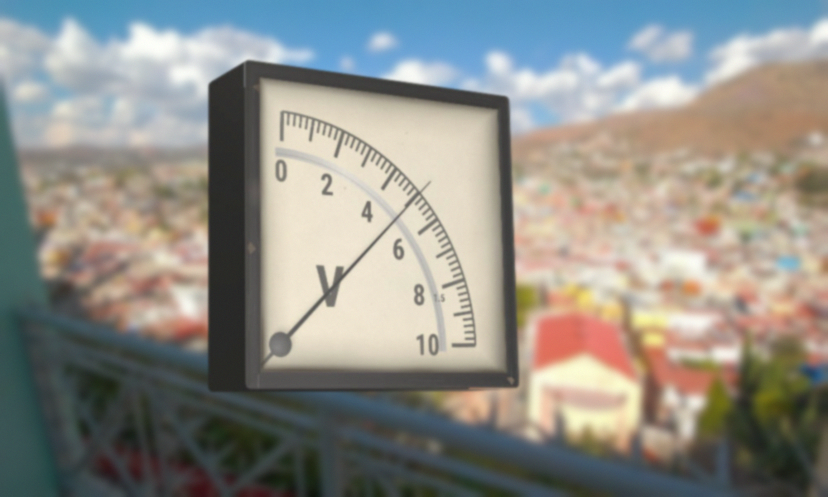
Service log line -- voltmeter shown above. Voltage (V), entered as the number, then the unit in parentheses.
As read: 5 (V)
